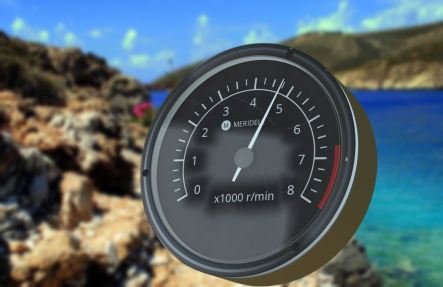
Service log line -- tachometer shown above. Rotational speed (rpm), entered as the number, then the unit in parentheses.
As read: 4750 (rpm)
